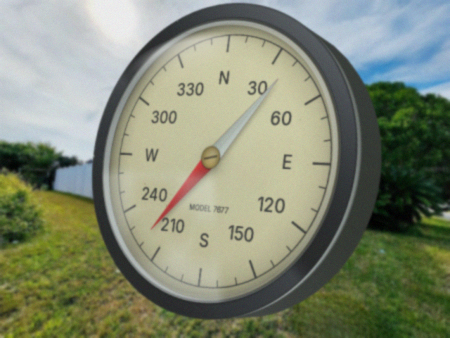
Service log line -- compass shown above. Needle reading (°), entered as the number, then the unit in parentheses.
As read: 220 (°)
